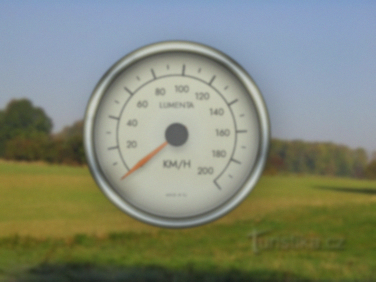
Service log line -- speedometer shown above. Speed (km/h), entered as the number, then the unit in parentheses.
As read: 0 (km/h)
